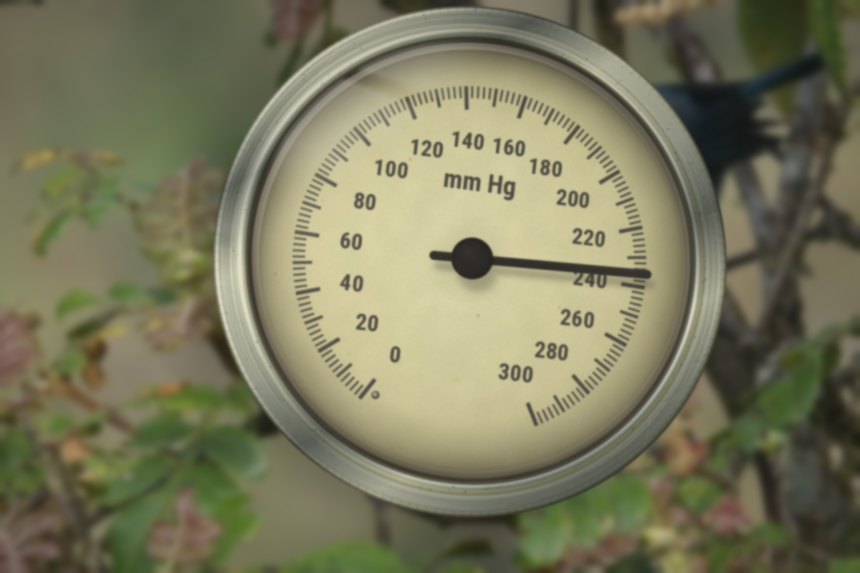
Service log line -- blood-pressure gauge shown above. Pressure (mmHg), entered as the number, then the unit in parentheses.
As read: 236 (mmHg)
